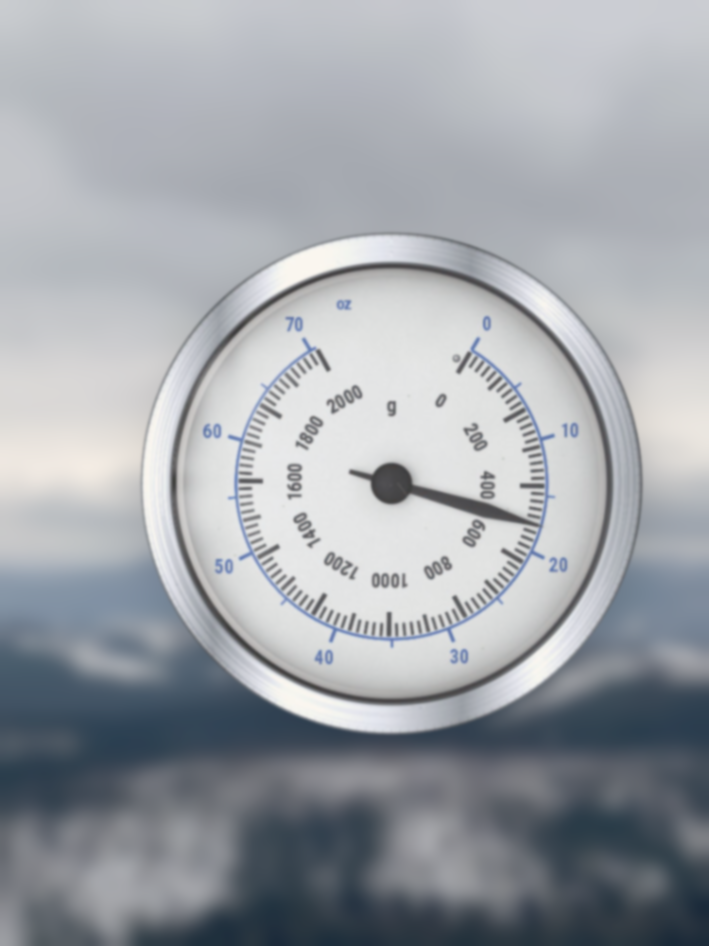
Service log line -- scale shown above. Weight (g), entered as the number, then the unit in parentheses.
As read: 500 (g)
